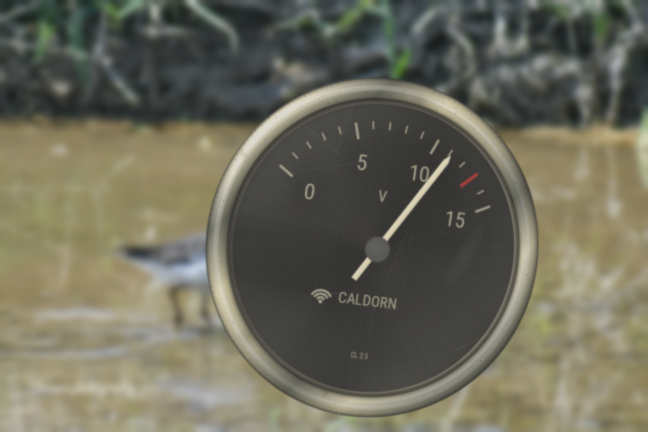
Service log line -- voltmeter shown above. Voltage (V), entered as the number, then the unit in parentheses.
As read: 11 (V)
